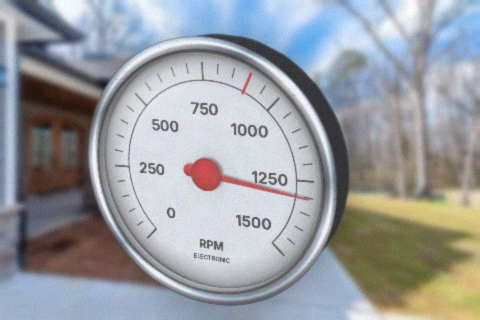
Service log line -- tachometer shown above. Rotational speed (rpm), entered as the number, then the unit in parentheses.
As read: 1300 (rpm)
